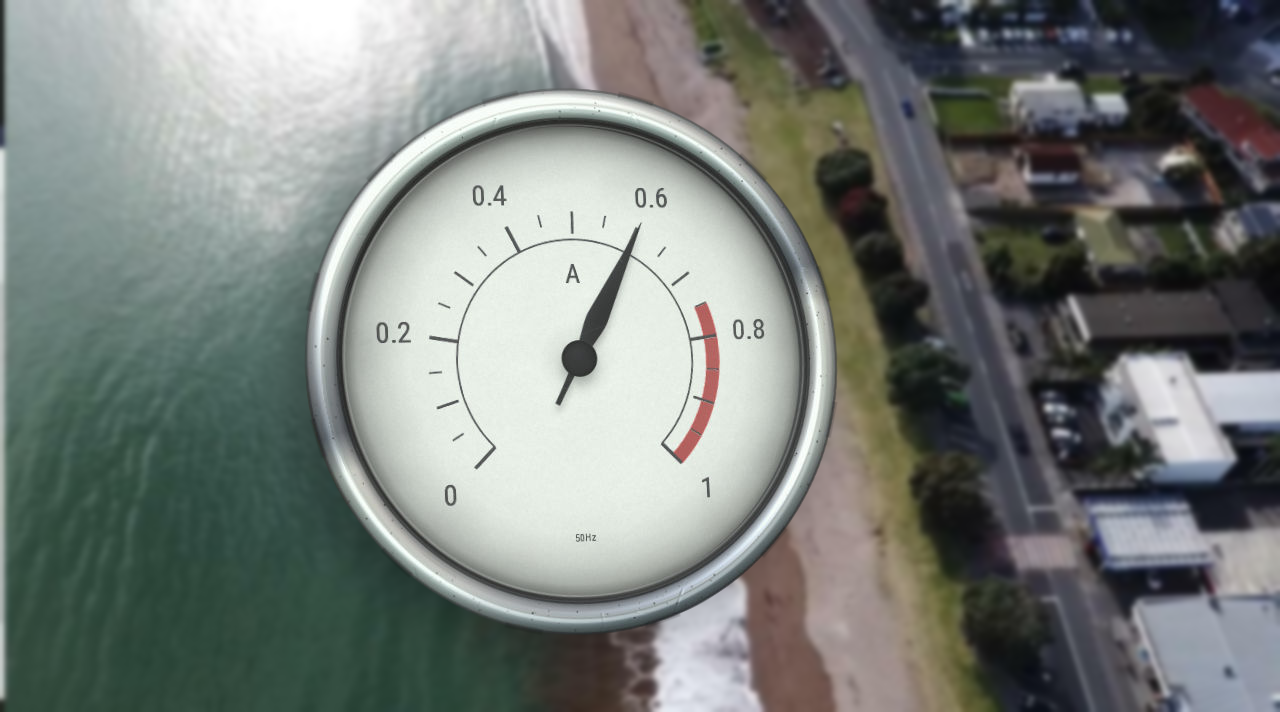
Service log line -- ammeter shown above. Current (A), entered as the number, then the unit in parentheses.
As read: 0.6 (A)
